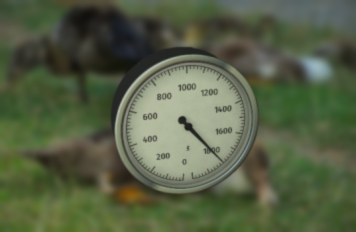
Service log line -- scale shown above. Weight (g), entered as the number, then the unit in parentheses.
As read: 1800 (g)
